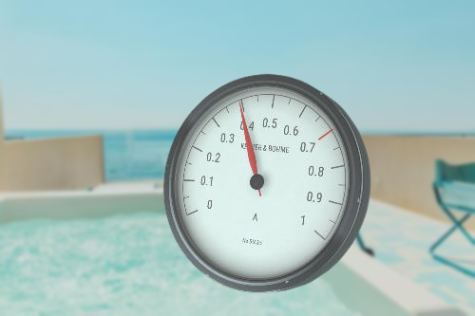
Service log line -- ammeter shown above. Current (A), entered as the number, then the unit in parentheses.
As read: 0.4 (A)
